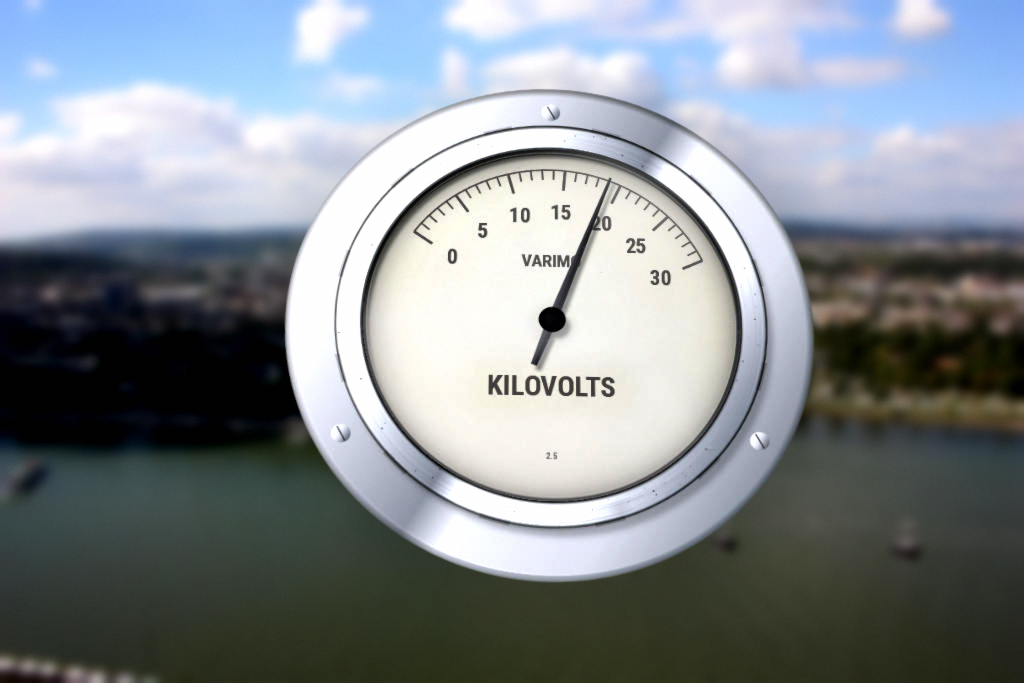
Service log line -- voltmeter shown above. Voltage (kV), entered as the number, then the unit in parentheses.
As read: 19 (kV)
